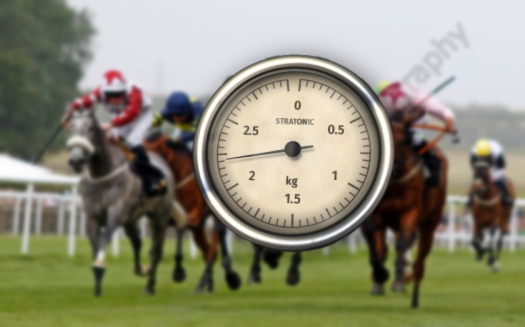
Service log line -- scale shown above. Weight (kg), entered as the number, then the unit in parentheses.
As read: 2.2 (kg)
